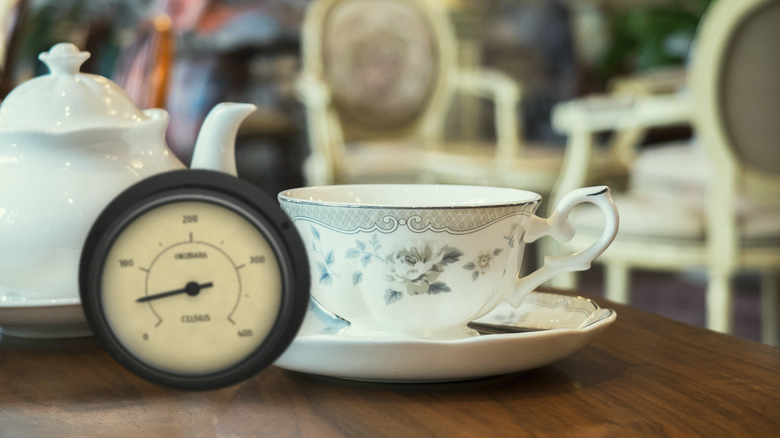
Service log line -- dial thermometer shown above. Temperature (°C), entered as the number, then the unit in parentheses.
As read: 50 (°C)
